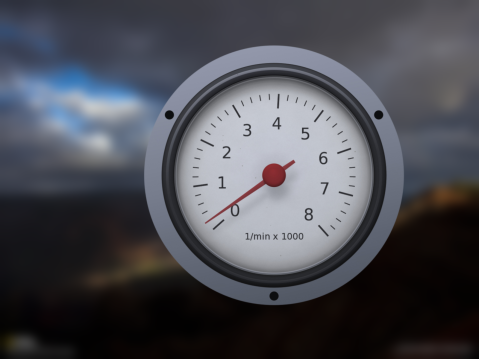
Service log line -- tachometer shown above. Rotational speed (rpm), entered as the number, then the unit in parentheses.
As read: 200 (rpm)
